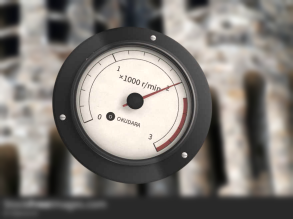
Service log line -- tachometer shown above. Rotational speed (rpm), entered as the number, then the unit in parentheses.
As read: 2000 (rpm)
